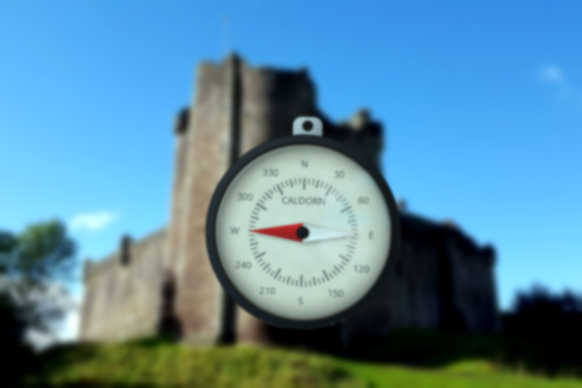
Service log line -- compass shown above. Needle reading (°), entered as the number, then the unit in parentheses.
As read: 270 (°)
